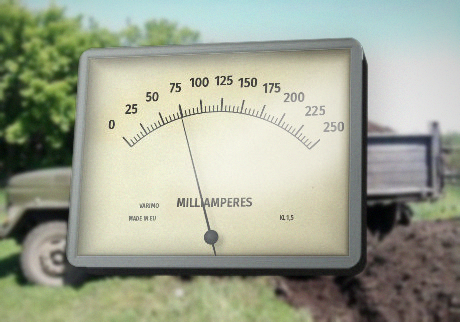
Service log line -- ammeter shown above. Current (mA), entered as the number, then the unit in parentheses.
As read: 75 (mA)
